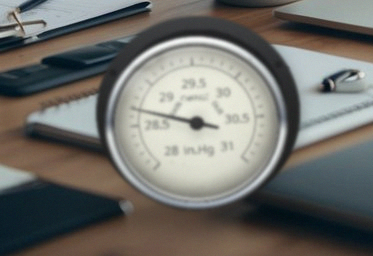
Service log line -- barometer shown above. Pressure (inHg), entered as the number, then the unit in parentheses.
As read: 28.7 (inHg)
